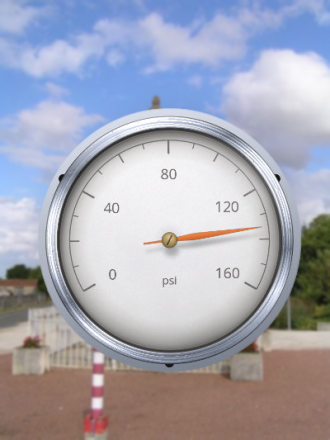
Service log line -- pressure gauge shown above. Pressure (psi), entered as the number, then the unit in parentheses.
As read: 135 (psi)
